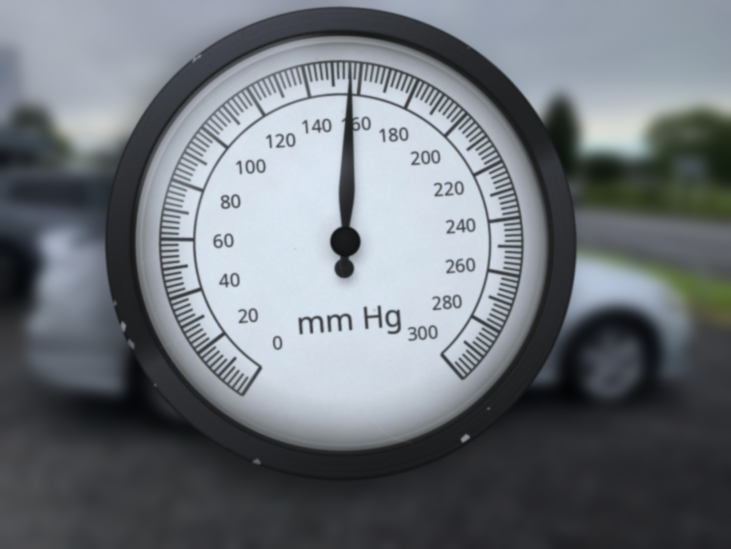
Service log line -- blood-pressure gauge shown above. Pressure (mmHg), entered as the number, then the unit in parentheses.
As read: 156 (mmHg)
